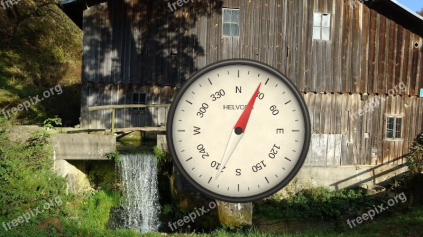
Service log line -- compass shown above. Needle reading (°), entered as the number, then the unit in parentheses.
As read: 25 (°)
